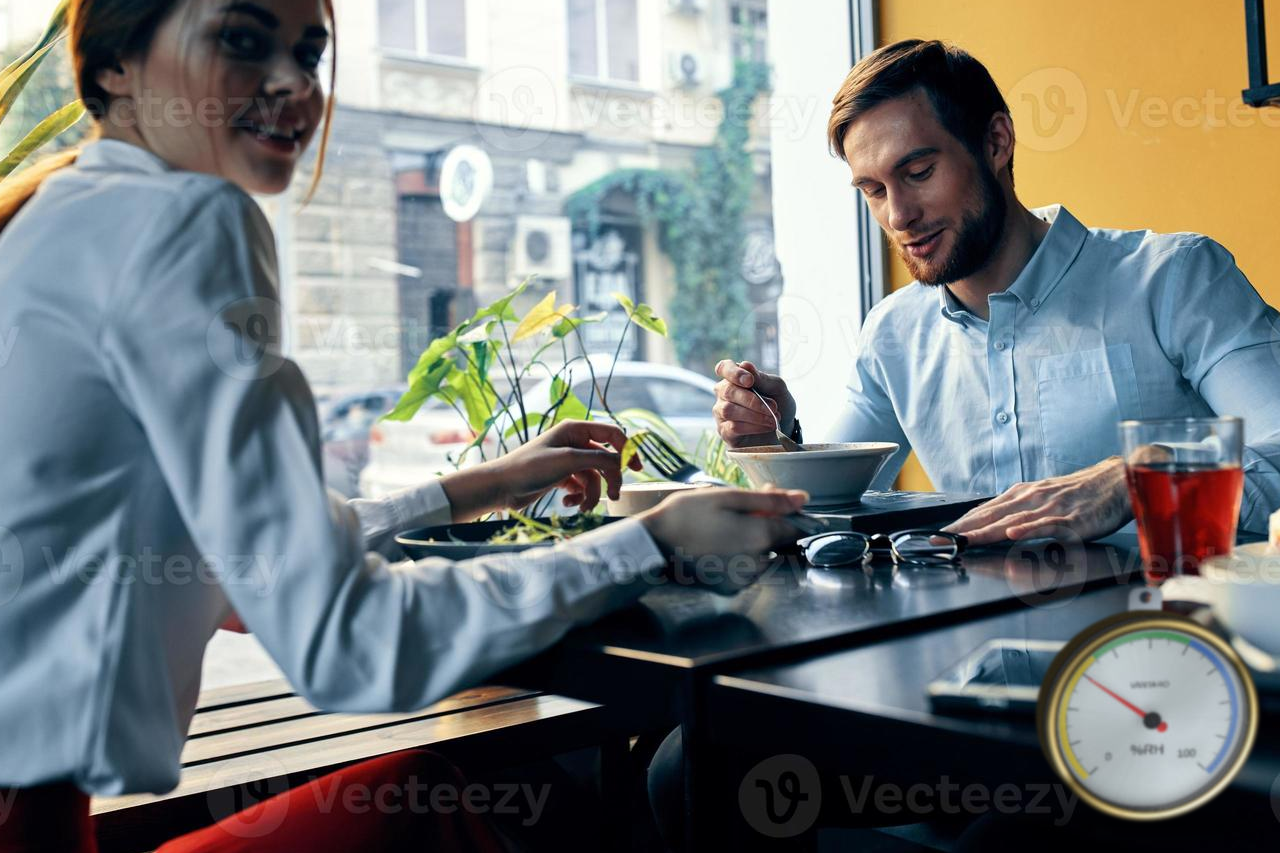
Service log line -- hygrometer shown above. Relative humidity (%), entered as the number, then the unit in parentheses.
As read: 30 (%)
